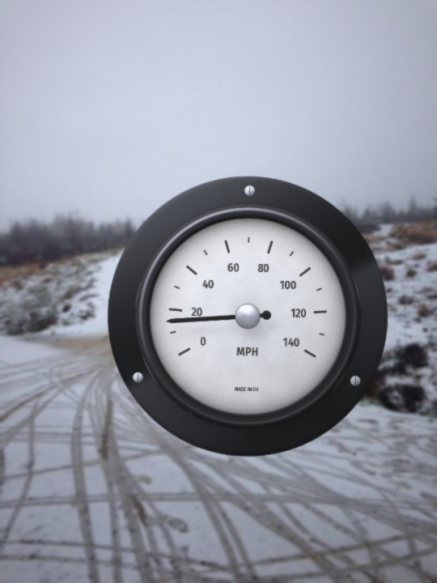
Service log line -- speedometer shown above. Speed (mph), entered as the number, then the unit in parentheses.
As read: 15 (mph)
